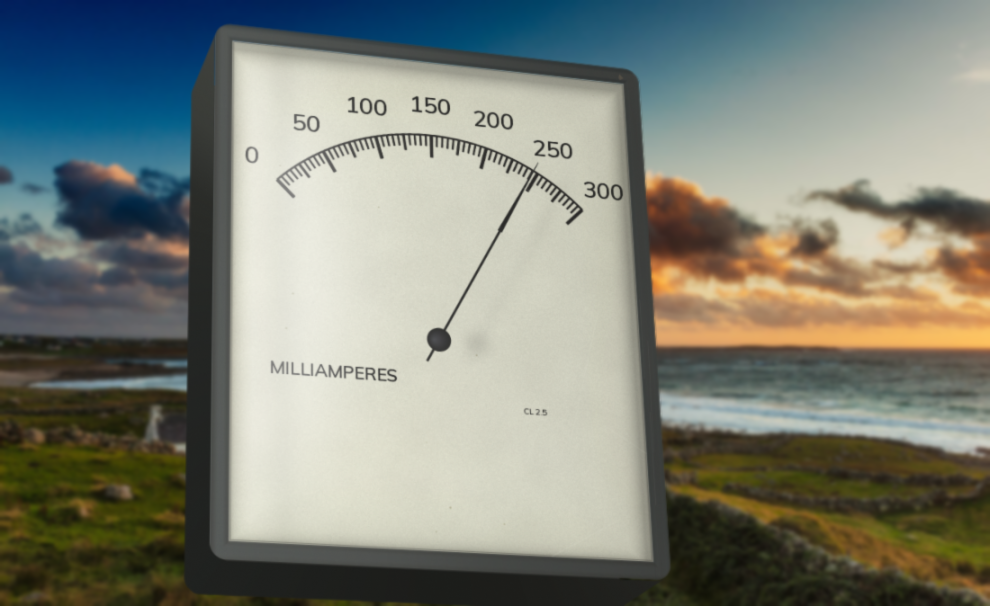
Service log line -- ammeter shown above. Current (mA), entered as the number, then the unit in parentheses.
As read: 245 (mA)
